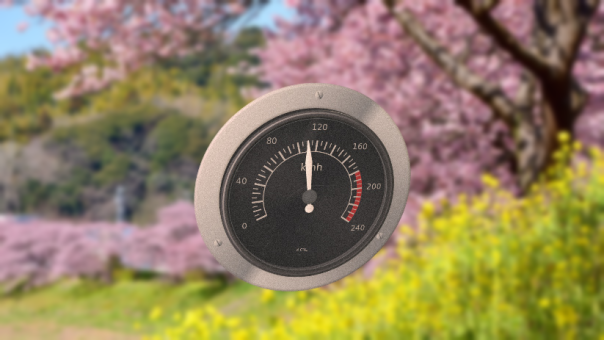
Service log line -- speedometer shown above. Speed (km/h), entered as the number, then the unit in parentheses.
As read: 110 (km/h)
